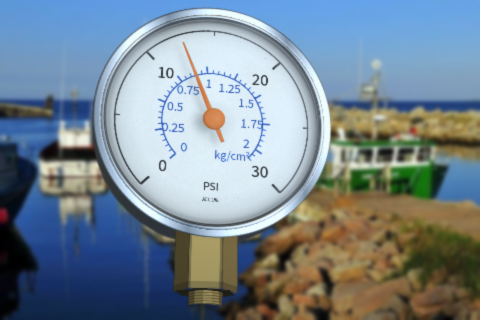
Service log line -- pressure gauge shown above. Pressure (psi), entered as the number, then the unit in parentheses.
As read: 12.5 (psi)
